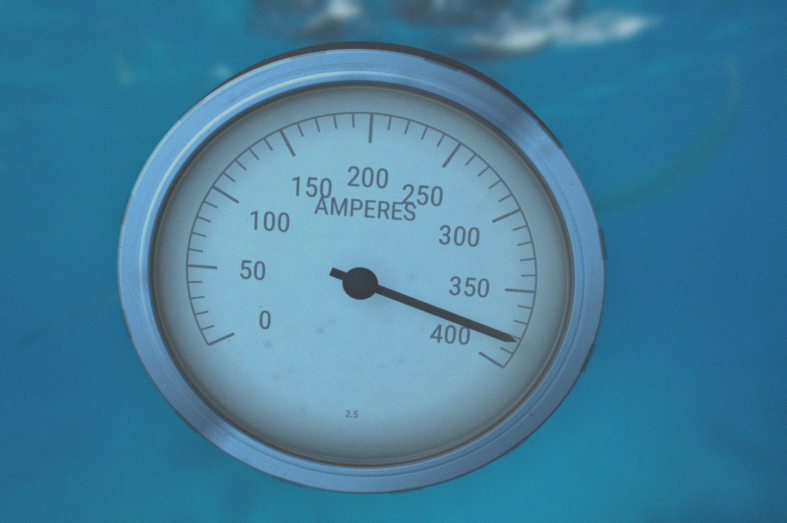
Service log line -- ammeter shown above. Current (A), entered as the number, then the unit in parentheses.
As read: 380 (A)
